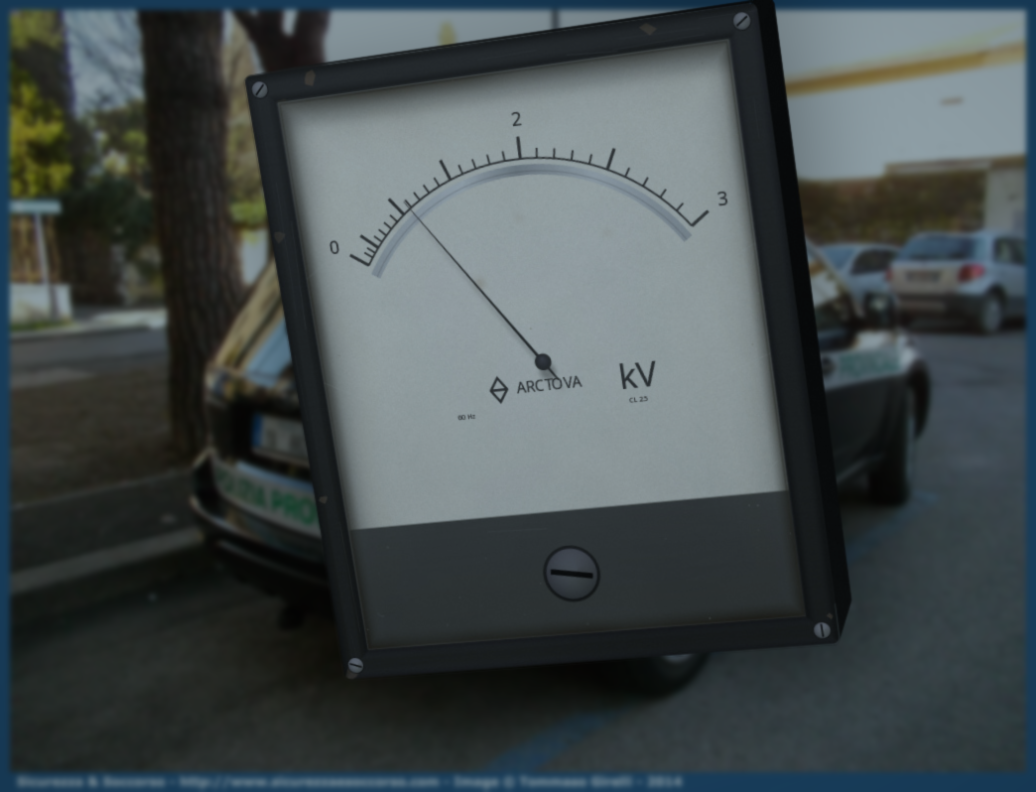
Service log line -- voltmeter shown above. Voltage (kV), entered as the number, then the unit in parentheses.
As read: 1.1 (kV)
